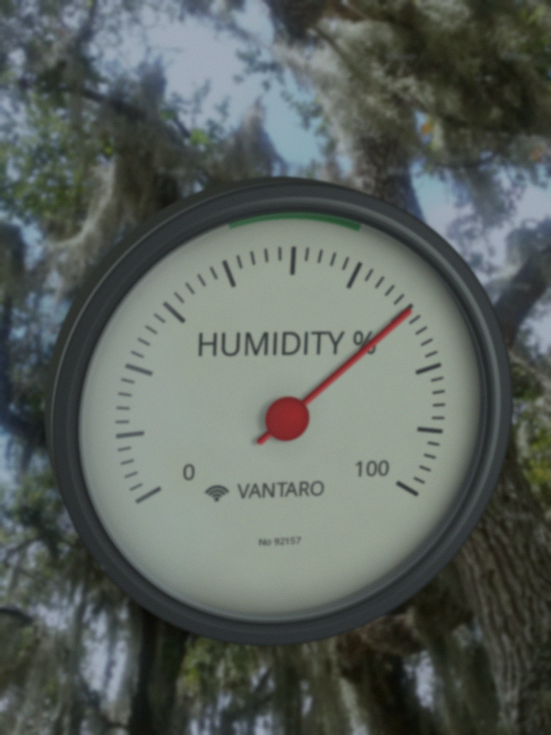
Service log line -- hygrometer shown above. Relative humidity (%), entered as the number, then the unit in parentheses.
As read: 70 (%)
